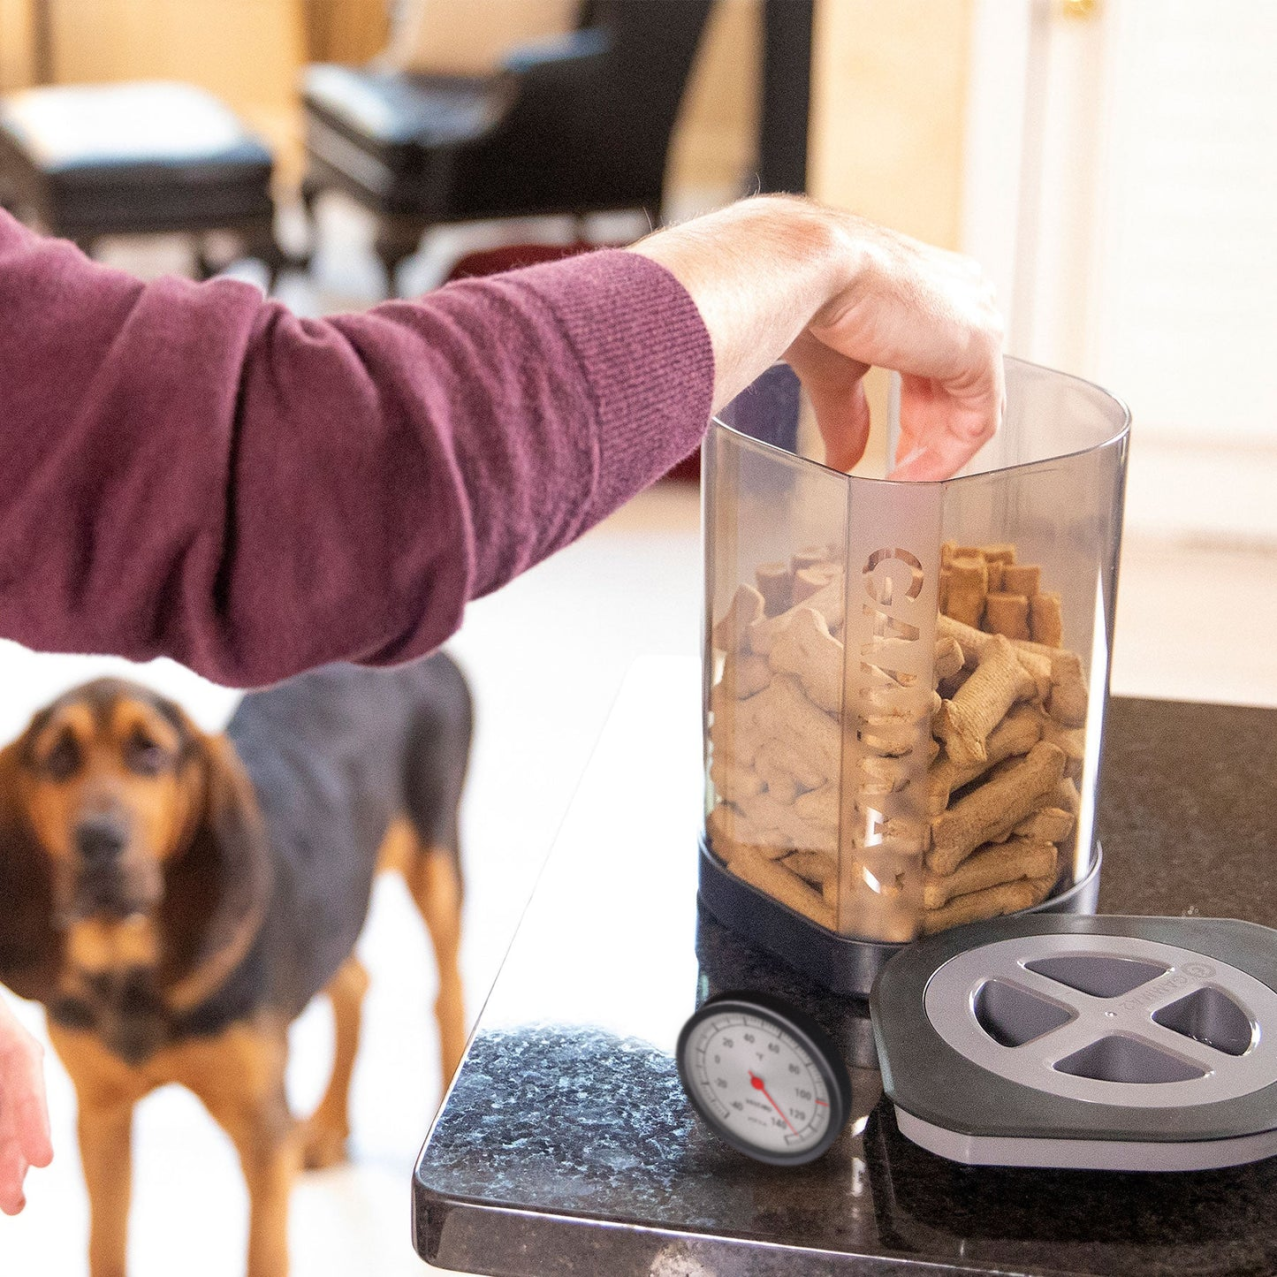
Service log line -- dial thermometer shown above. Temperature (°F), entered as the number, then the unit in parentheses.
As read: 130 (°F)
